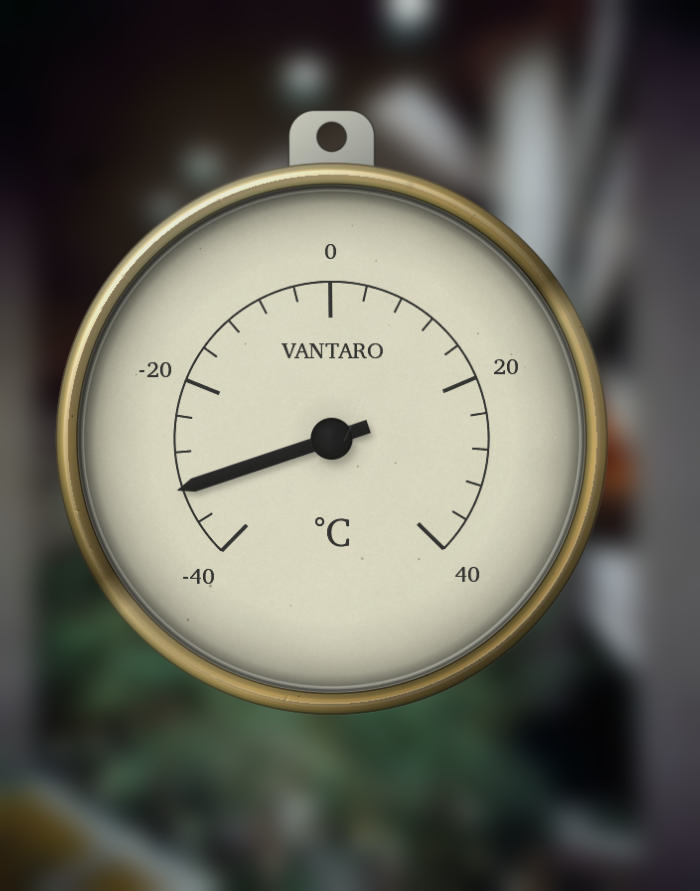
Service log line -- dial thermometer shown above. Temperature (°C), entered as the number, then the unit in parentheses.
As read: -32 (°C)
